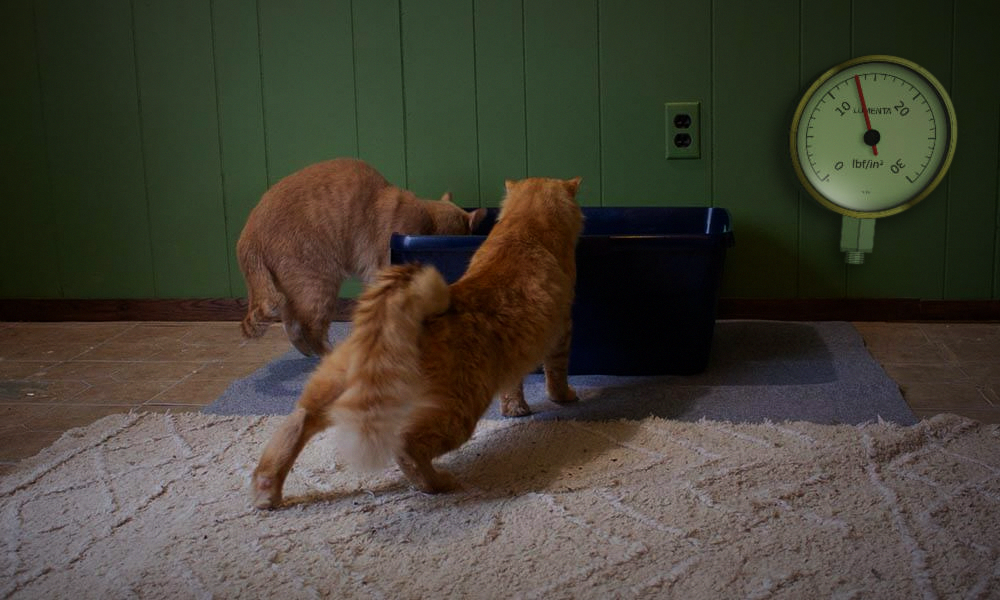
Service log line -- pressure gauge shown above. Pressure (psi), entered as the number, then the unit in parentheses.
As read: 13 (psi)
